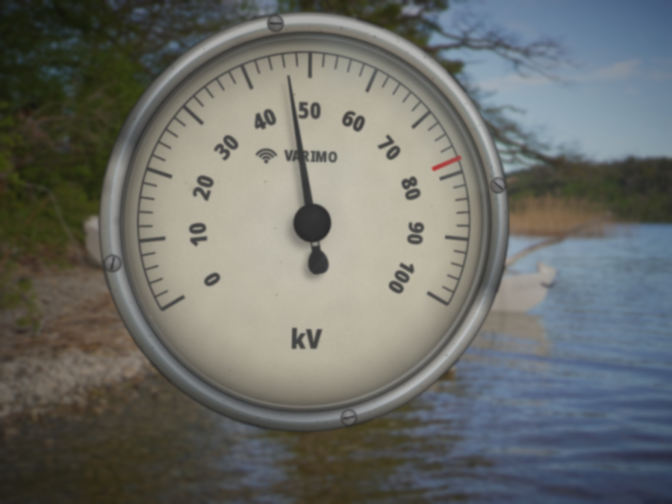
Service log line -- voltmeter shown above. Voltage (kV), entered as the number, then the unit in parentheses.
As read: 46 (kV)
